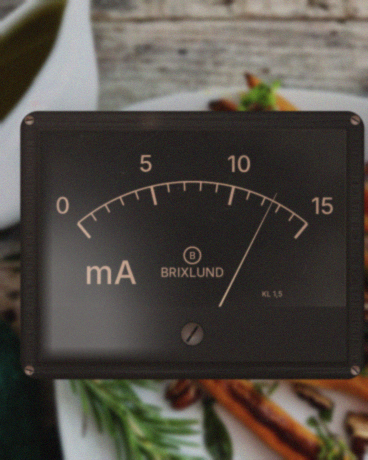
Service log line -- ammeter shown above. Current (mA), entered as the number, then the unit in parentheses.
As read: 12.5 (mA)
